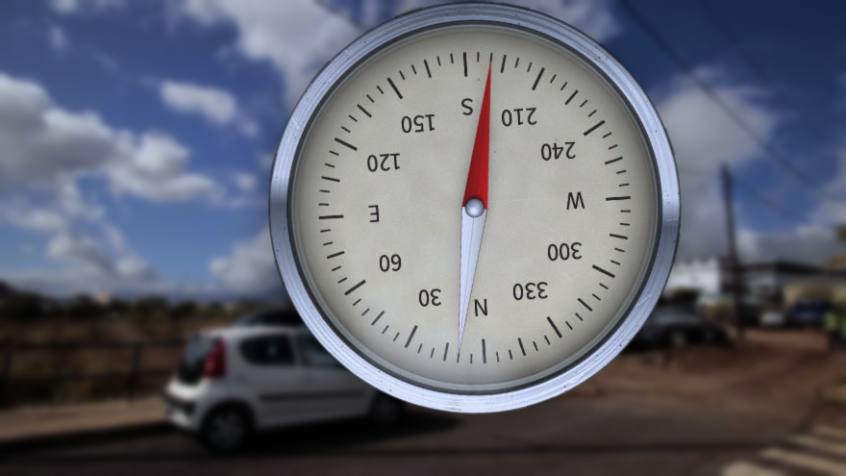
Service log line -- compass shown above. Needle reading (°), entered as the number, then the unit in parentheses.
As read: 190 (°)
